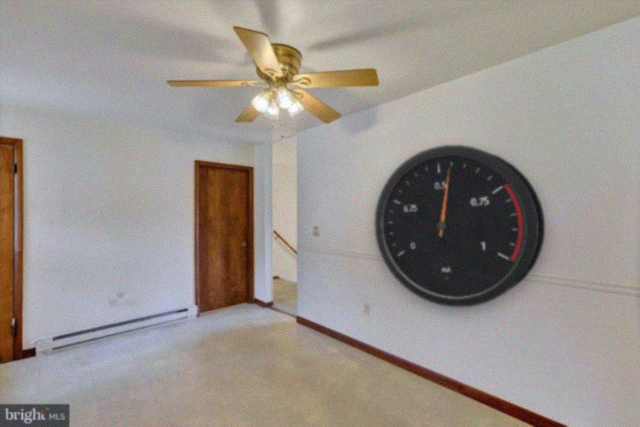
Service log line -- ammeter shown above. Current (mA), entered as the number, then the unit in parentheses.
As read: 0.55 (mA)
